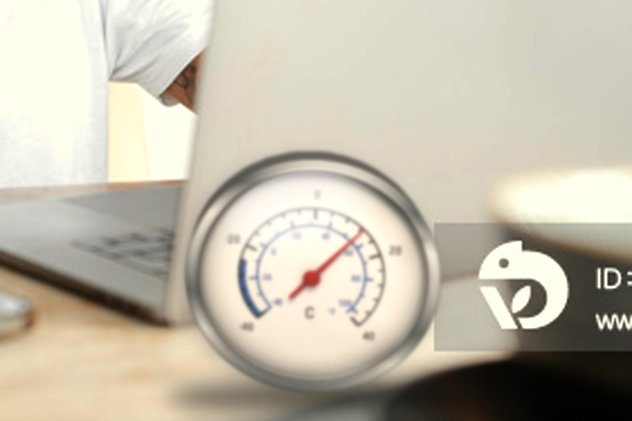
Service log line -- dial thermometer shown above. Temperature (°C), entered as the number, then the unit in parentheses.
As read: 12 (°C)
